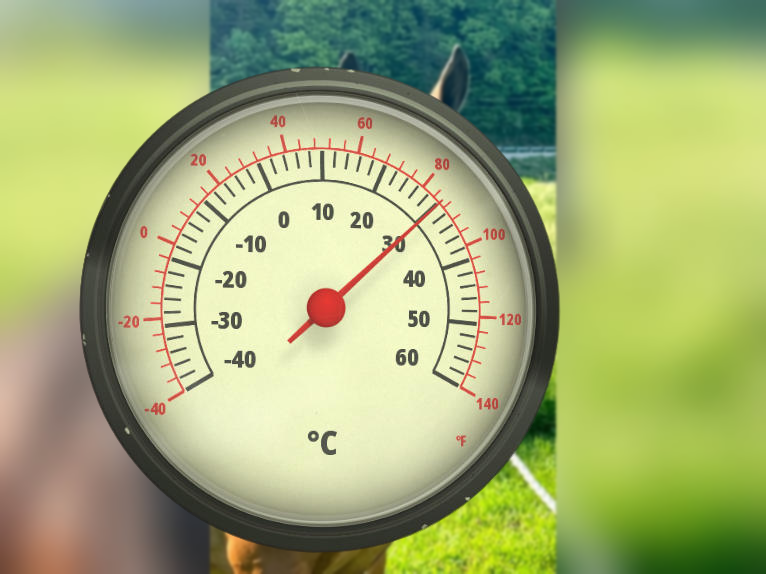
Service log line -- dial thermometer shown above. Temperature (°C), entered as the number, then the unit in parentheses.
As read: 30 (°C)
